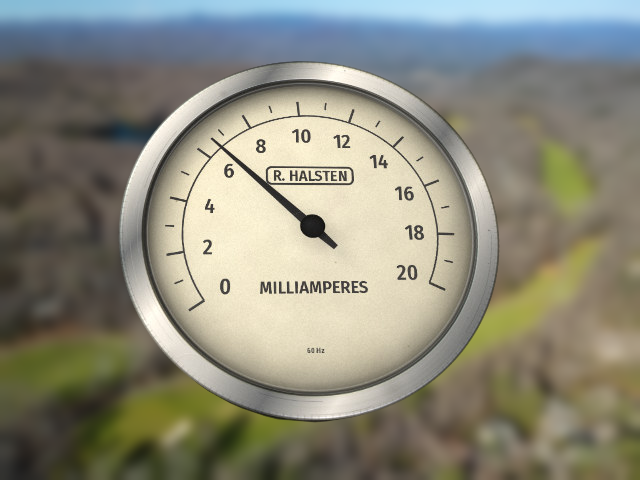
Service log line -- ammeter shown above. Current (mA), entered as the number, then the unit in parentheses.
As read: 6.5 (mA)
